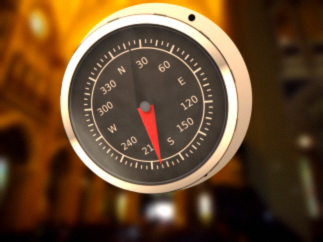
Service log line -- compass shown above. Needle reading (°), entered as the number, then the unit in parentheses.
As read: 200 (°)
